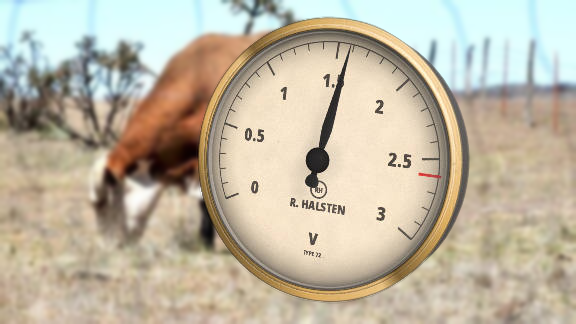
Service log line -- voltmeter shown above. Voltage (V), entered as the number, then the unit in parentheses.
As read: 1.6 (V)
